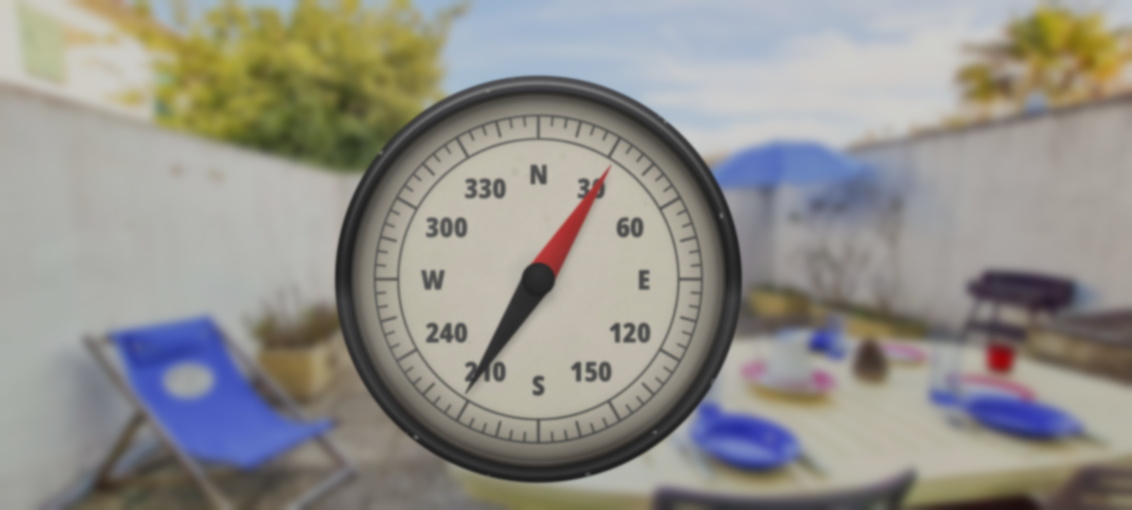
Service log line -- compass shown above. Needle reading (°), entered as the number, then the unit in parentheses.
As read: 32.5 (°)
